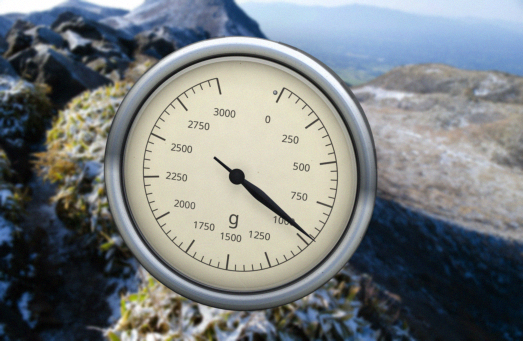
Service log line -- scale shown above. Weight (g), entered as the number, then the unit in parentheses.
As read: 950 (g)
